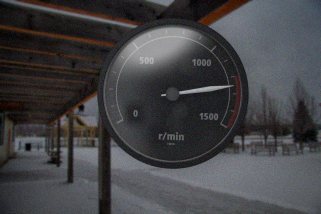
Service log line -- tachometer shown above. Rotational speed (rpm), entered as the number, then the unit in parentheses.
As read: 1250 (rpm)
